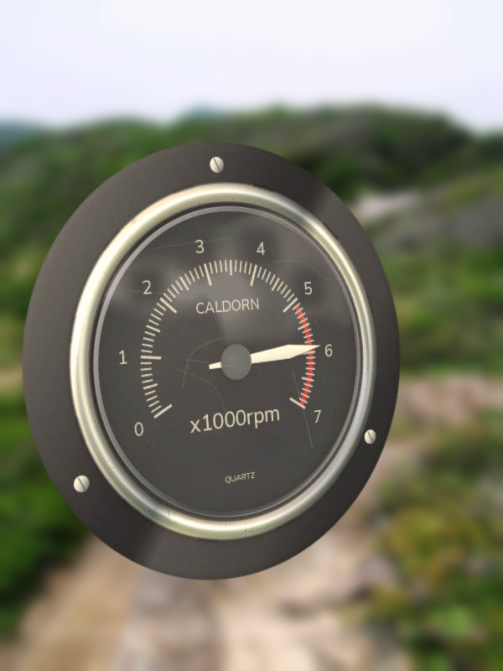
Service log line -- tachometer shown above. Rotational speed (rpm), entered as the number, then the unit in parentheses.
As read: 5900 (rpm)
